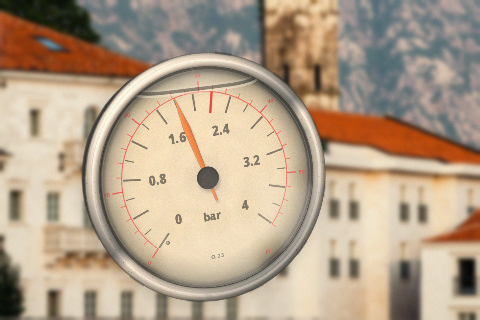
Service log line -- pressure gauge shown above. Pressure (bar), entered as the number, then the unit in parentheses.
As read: 1.8 (bar)
